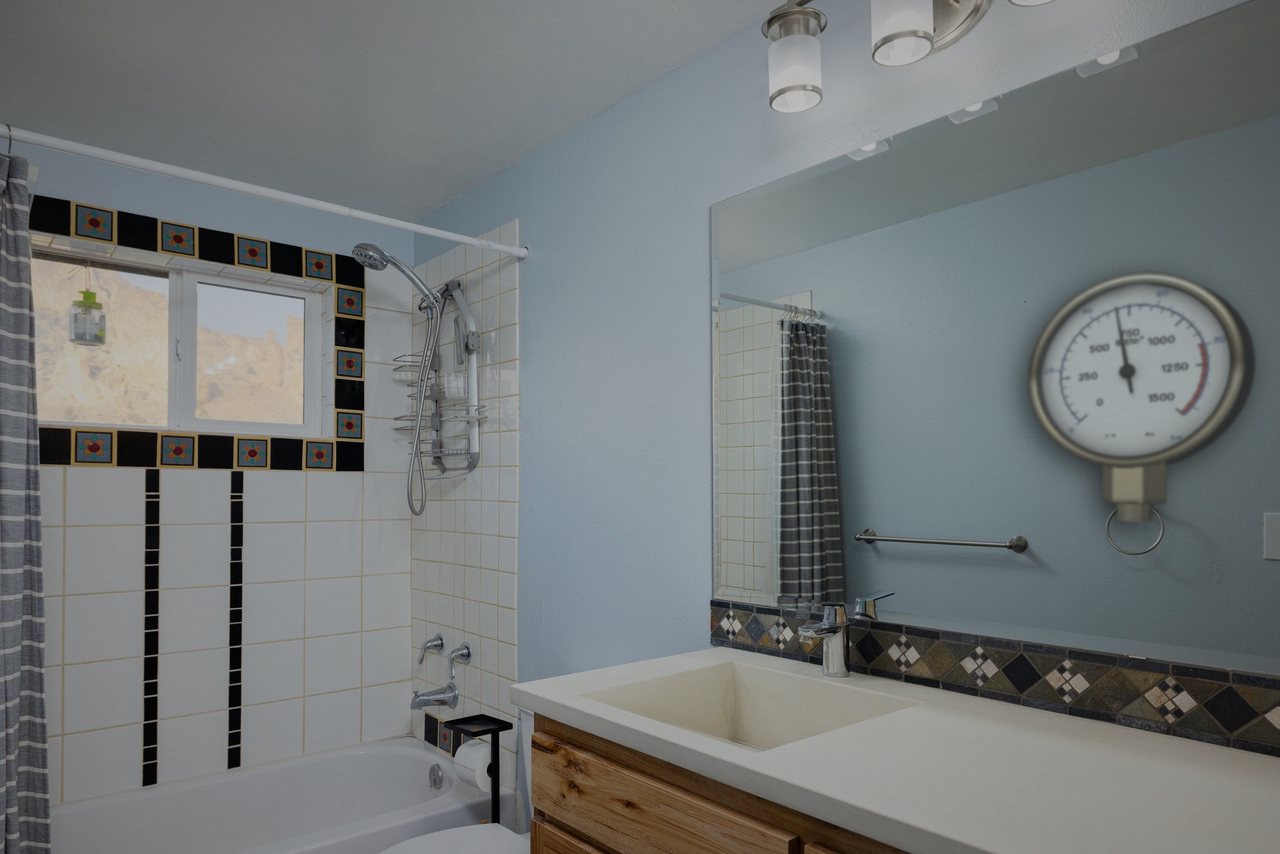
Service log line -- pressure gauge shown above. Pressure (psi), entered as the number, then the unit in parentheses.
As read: 700 (psi)
